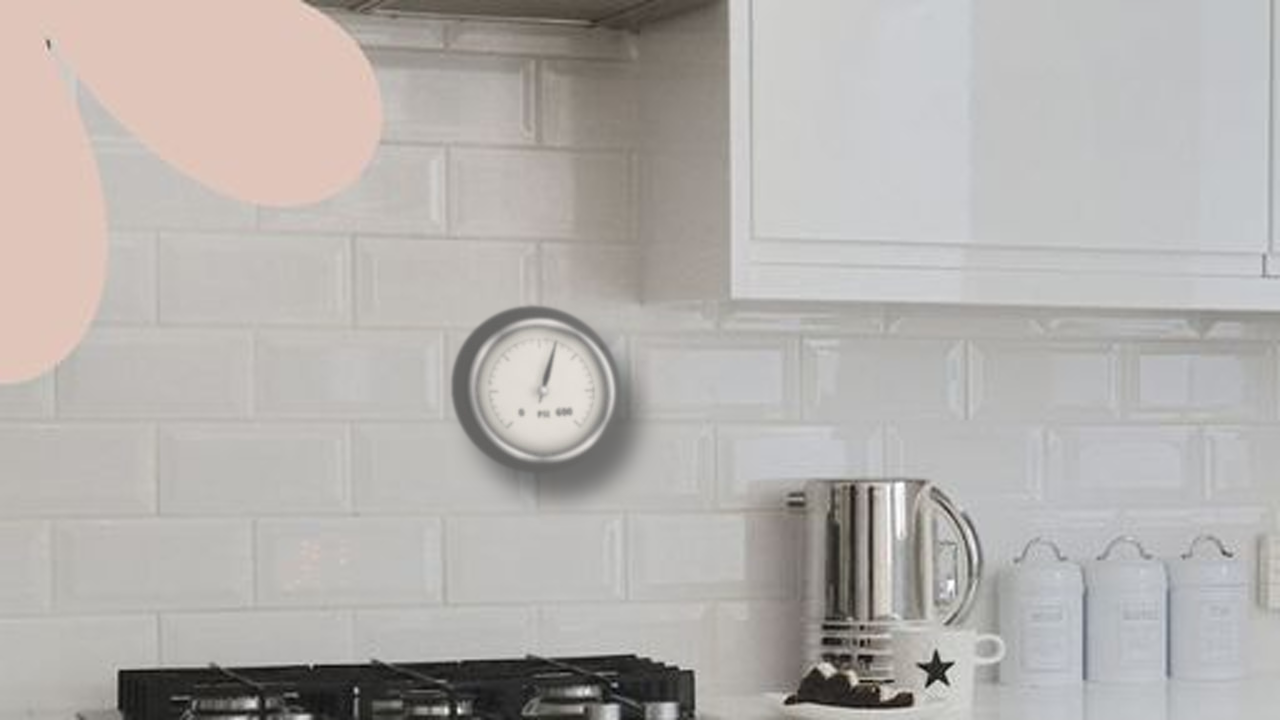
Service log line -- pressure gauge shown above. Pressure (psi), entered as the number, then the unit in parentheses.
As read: 340 (psi)
